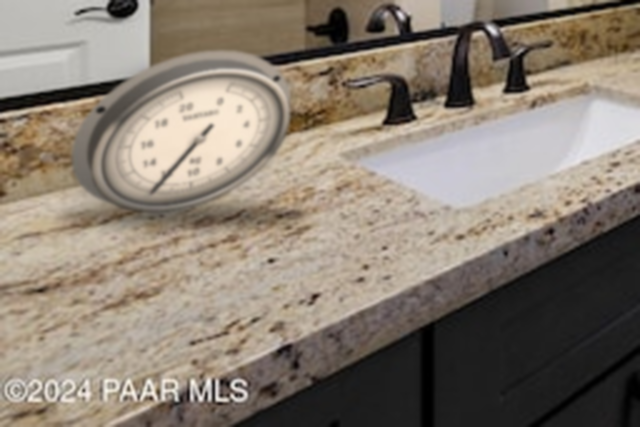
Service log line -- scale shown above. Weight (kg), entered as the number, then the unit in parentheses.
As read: 12 (kg)
